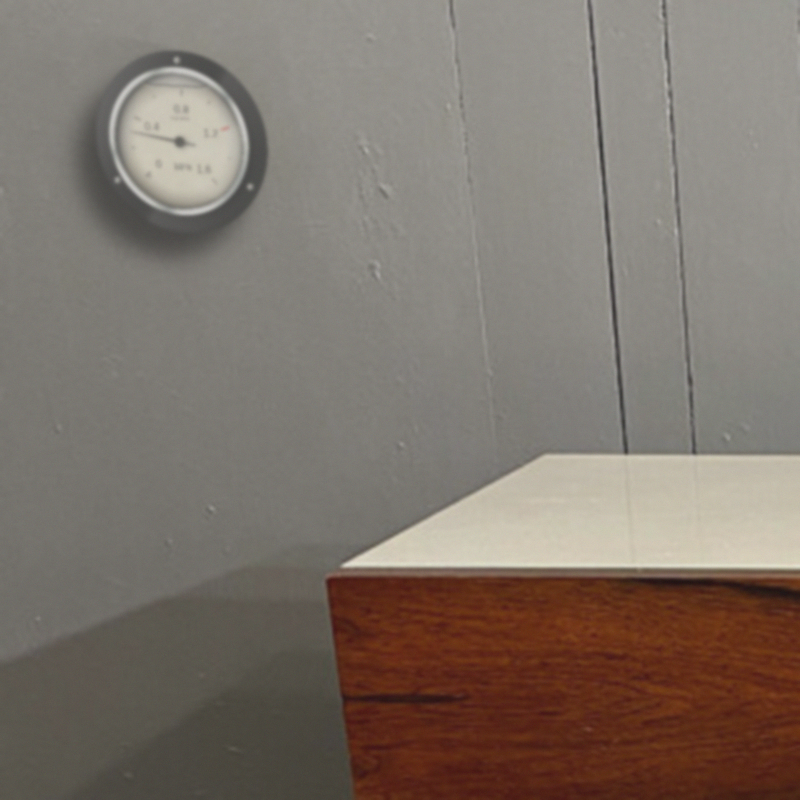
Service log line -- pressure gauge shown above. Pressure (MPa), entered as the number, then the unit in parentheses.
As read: 0.3 (MPa)
